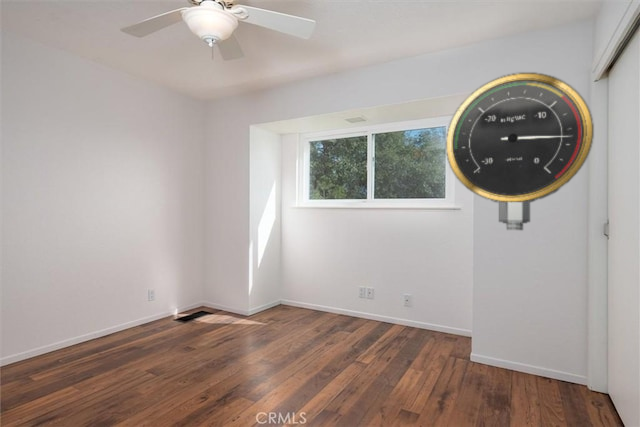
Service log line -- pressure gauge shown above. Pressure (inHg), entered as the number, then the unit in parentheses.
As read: -5 (inHg)
